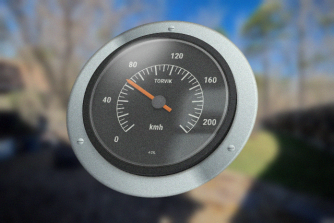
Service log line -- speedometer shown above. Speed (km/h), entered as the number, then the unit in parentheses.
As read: 65 (km/h)
